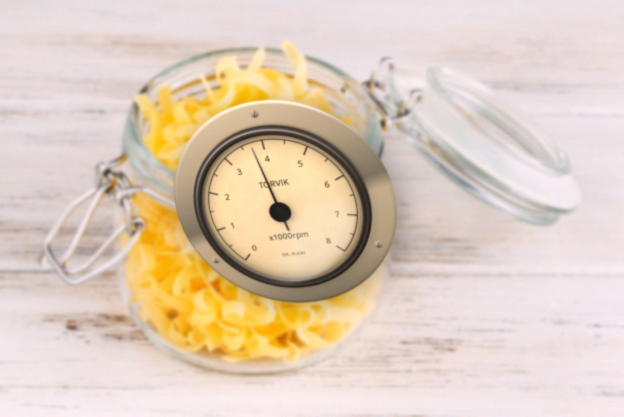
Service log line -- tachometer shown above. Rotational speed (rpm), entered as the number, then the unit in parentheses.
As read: 3750 (rpm)
